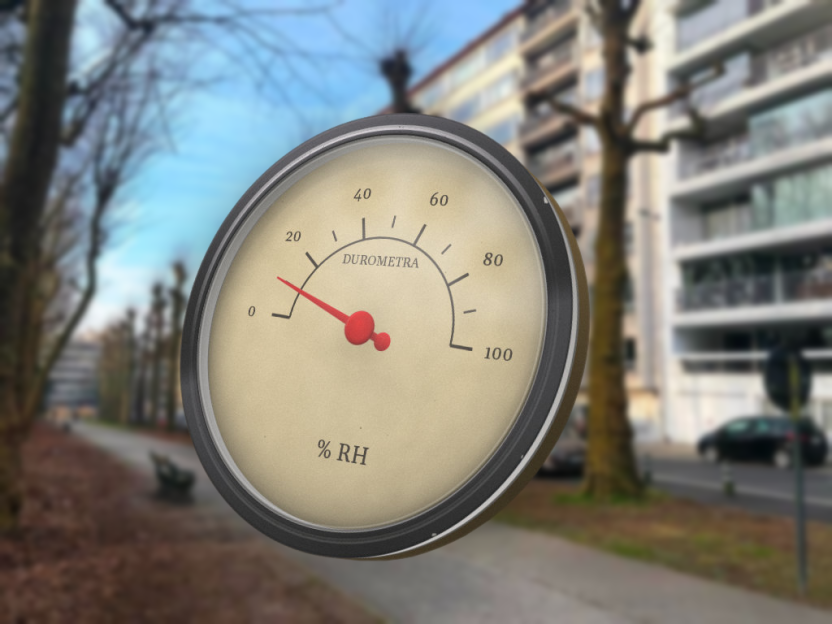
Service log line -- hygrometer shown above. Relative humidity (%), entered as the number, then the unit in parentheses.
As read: 10 (%)
